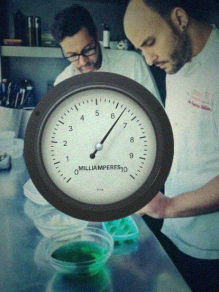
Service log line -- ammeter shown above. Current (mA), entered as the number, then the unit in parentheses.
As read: 6.4 (mA)
